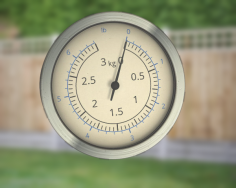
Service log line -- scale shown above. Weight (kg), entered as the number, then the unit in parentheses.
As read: 0 (kg)
